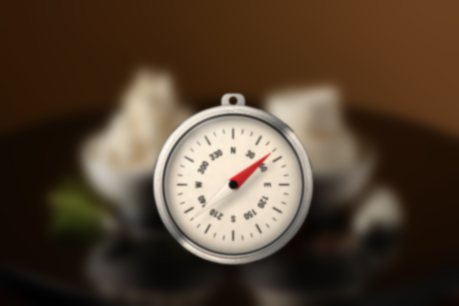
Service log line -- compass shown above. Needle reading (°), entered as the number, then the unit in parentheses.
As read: 50 (°)
